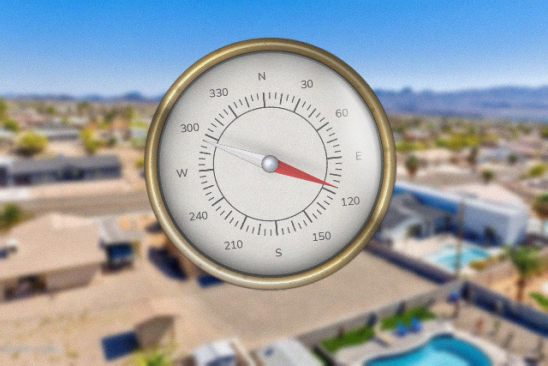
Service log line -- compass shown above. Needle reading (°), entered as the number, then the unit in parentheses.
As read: 115 (°)
